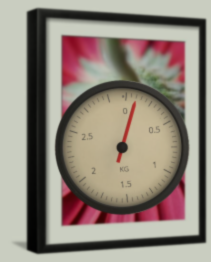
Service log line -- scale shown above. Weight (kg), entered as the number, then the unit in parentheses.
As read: 0.1 (kg)
